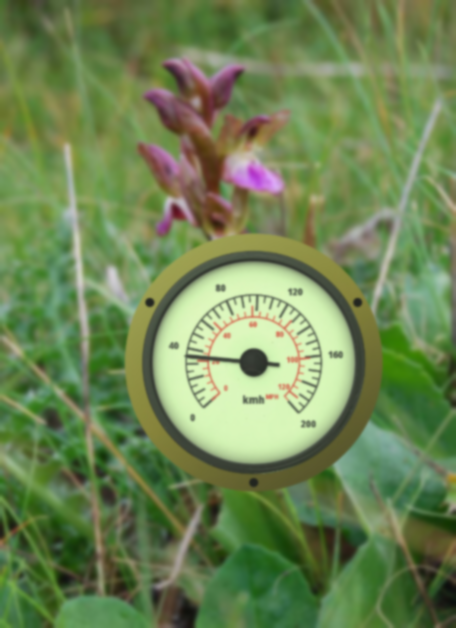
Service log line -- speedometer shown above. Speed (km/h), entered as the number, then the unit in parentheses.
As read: 35 (km/h)
